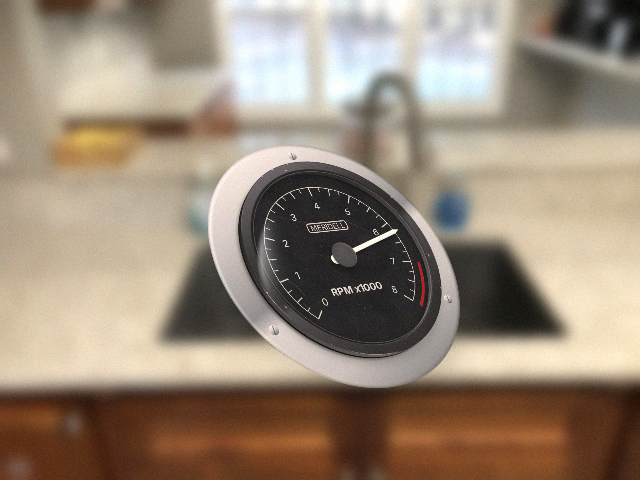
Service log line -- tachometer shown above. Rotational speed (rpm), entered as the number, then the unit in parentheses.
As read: 6250 (rpm)
